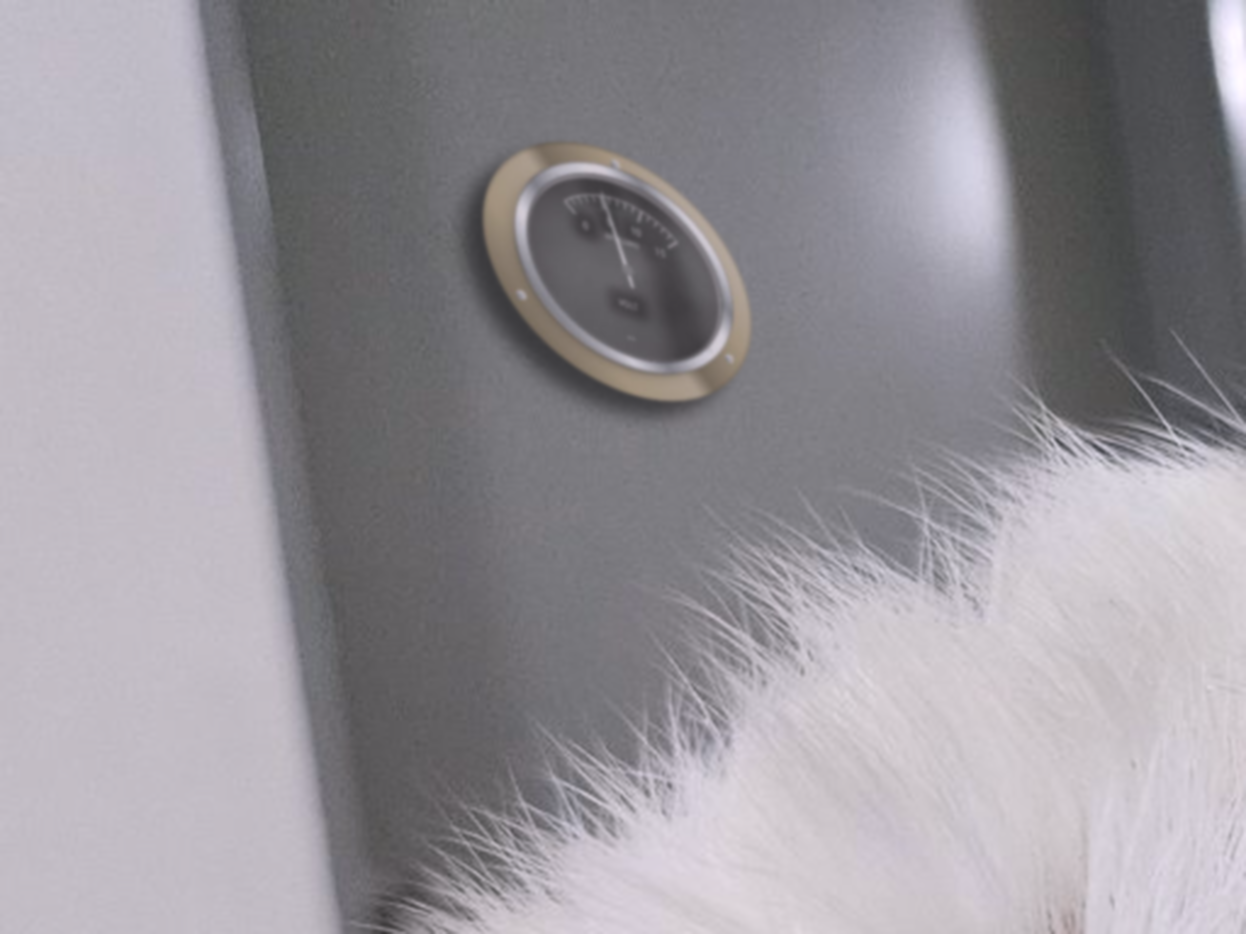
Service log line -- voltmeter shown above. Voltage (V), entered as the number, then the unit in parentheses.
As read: 5 (V)
